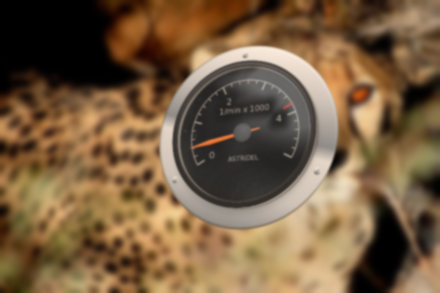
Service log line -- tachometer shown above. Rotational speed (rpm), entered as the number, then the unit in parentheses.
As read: 400 (rpm)
